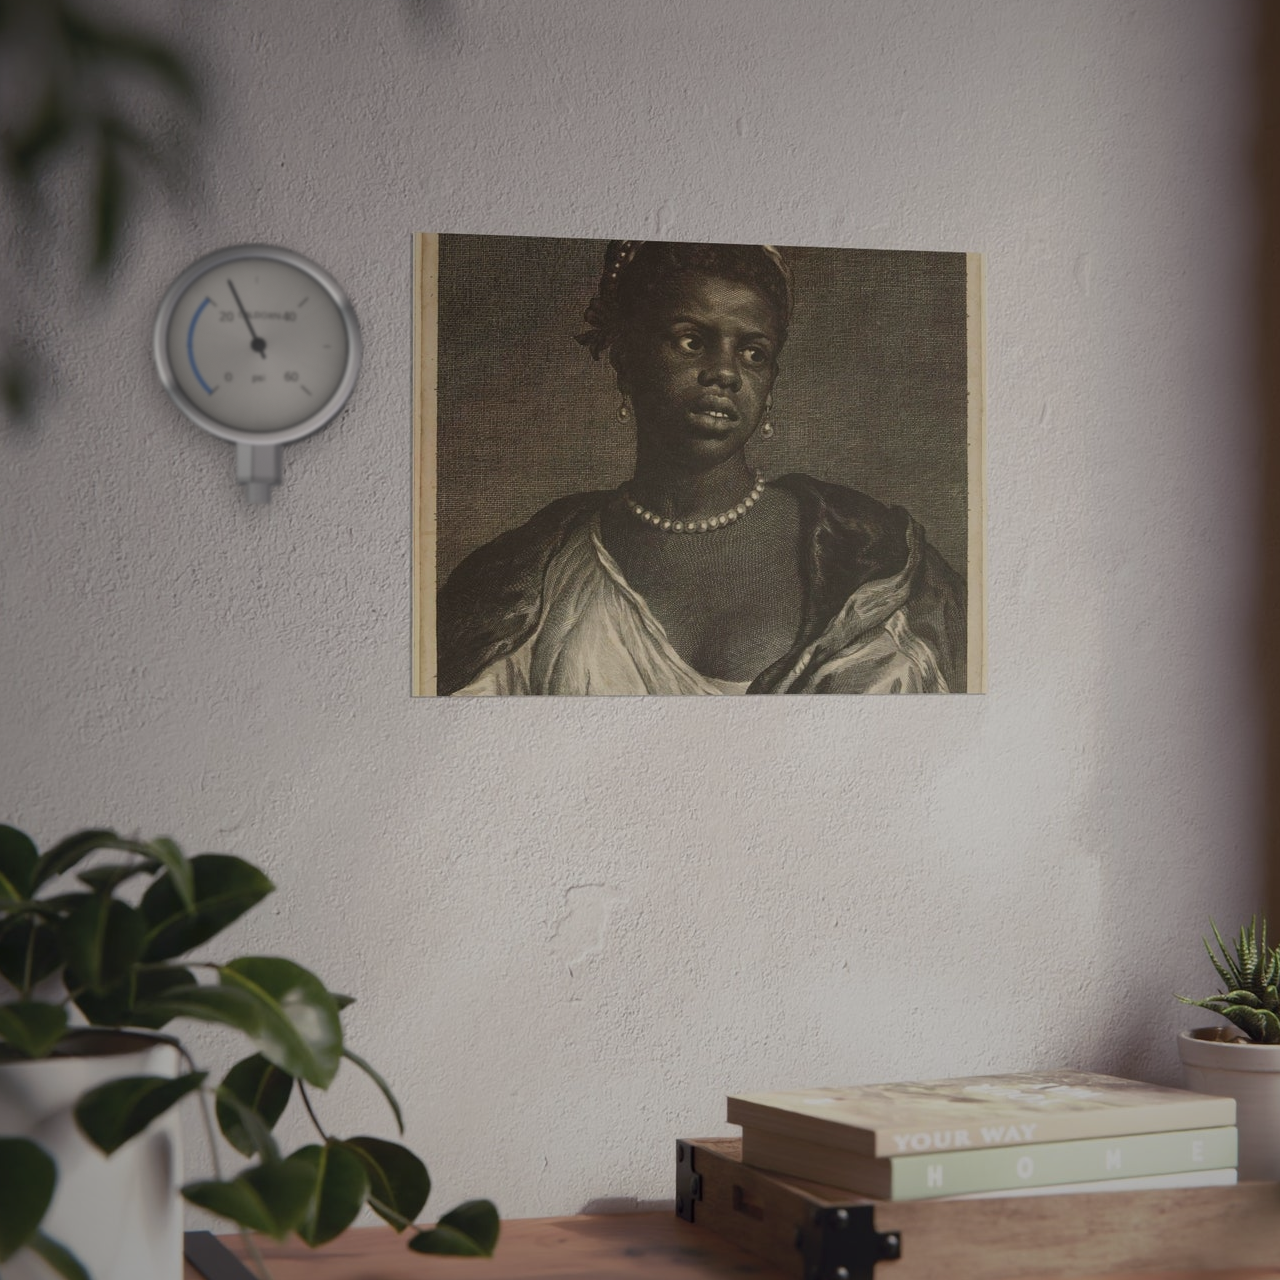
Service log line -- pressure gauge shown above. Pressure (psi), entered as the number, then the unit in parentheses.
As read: 25 (psi)
